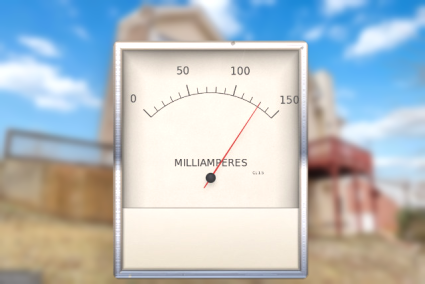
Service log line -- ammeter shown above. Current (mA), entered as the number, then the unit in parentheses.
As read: 130 (mA)
